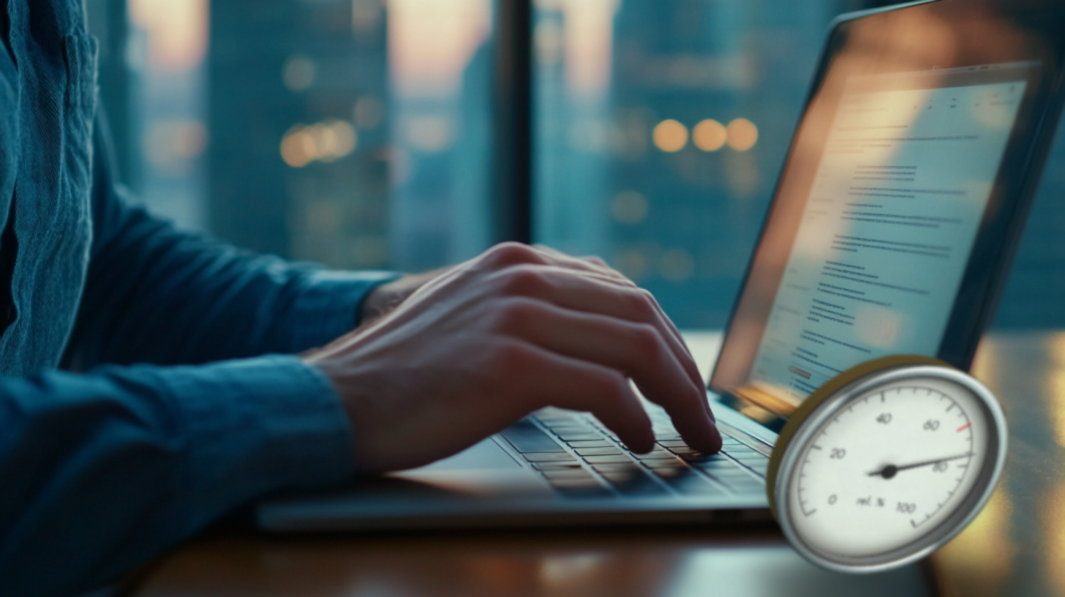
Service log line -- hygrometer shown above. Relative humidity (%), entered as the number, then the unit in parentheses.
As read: 76 (%)
